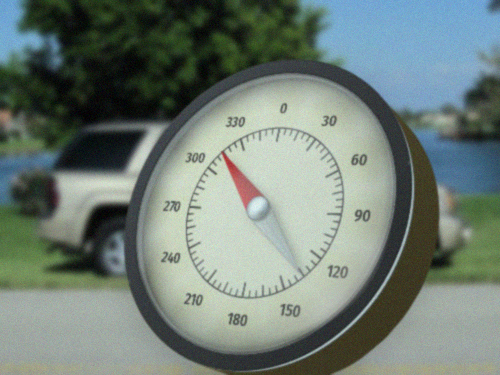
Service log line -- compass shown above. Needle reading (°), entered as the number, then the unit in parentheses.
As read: 315 (°)
